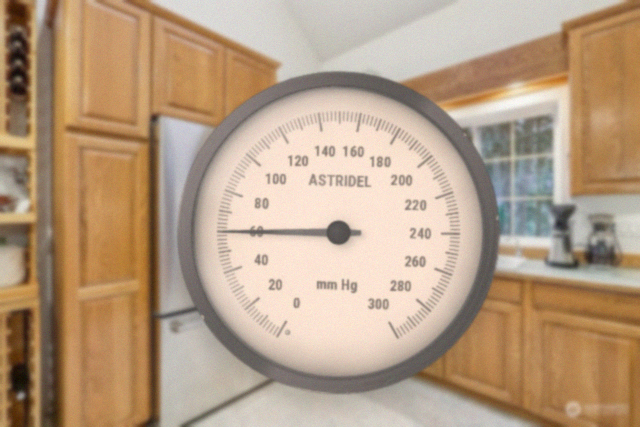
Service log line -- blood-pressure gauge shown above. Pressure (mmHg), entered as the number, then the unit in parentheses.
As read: 60 (mmHg)
